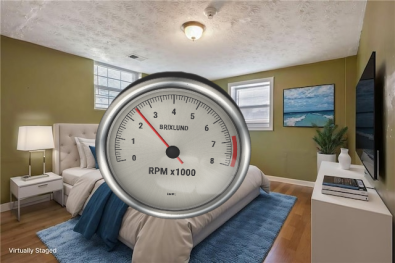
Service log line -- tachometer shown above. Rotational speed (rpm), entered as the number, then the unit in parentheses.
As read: 2500 (rpm)
